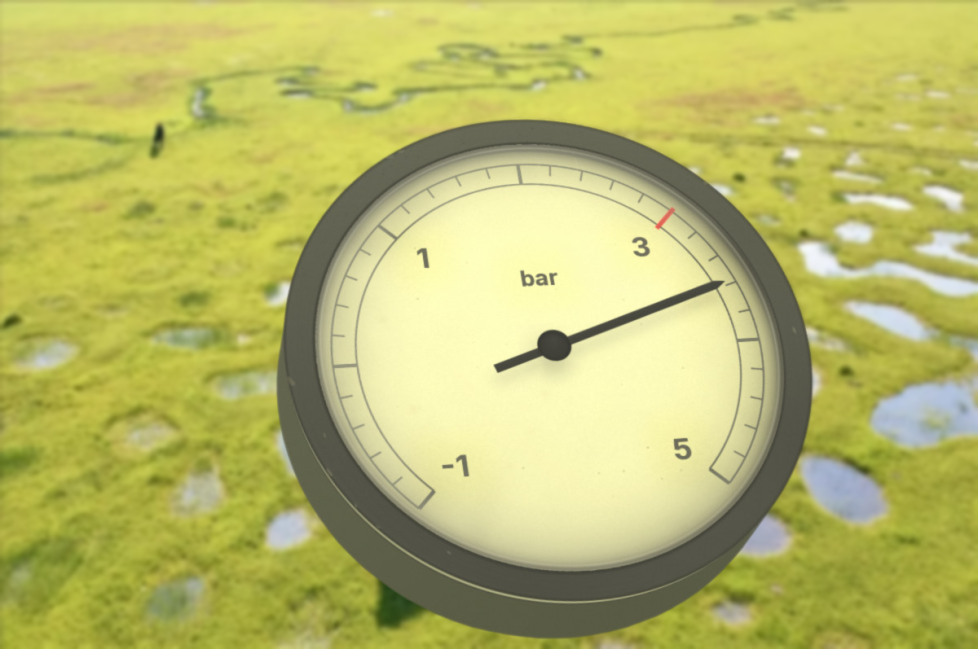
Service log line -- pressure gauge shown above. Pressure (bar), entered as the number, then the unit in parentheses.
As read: 3.6 (bar)
